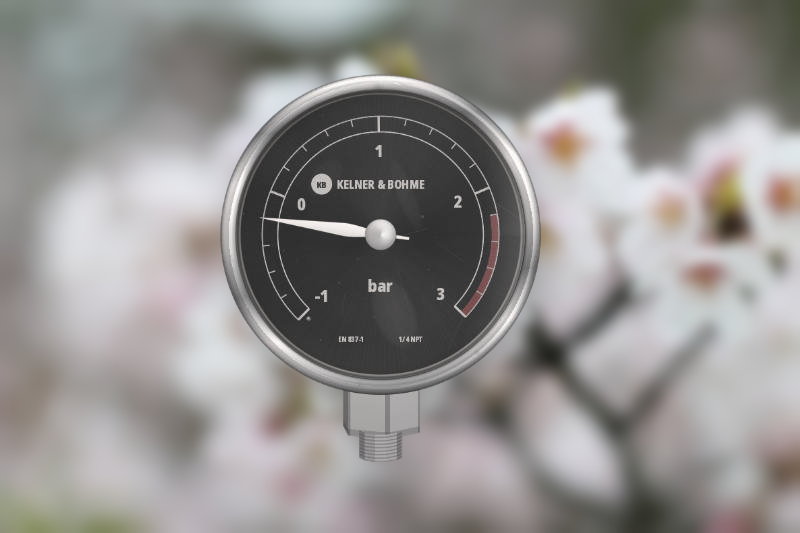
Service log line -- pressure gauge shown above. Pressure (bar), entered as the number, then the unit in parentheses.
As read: -0.2 (bar)
